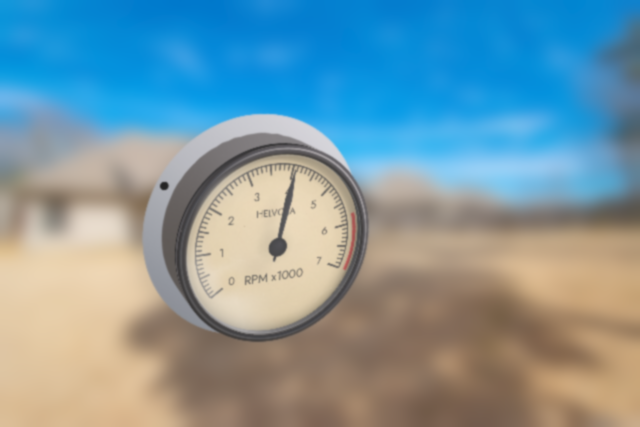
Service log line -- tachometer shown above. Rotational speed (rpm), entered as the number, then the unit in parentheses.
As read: 4000 (rpm)
